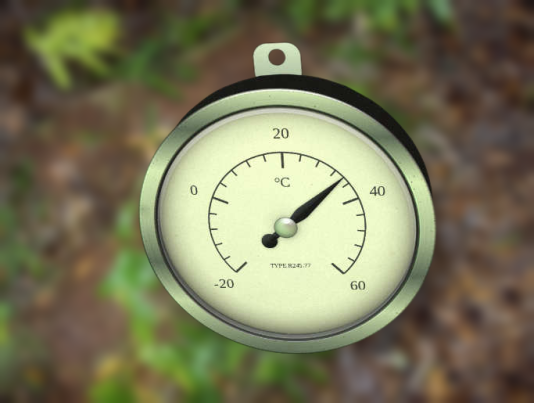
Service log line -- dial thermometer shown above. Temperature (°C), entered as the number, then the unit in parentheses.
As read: 34 (°C)
